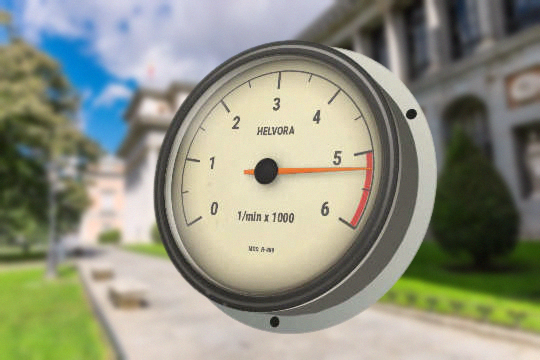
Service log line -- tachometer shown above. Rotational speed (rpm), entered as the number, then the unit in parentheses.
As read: 5250 (rpm)
